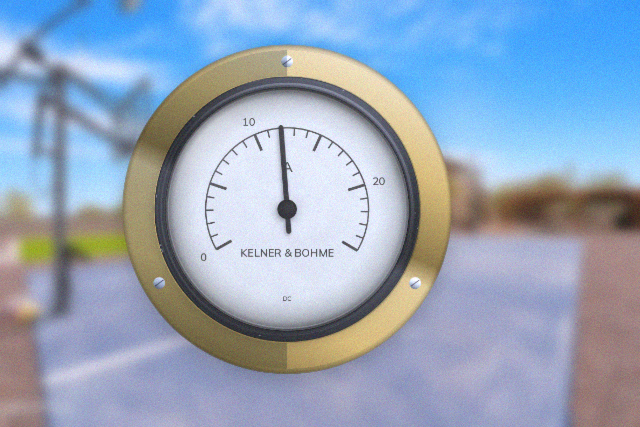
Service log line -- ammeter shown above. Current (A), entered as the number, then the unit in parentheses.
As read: 12 (A)
